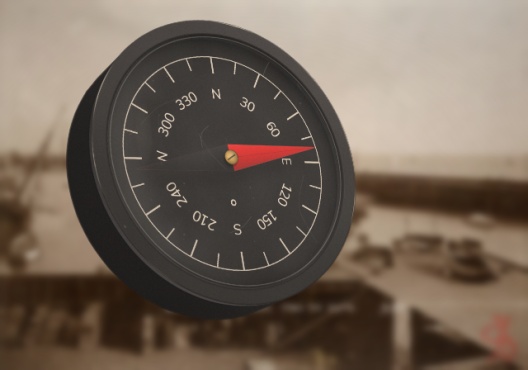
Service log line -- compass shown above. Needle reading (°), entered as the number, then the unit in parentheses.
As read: 82.5 (°)
